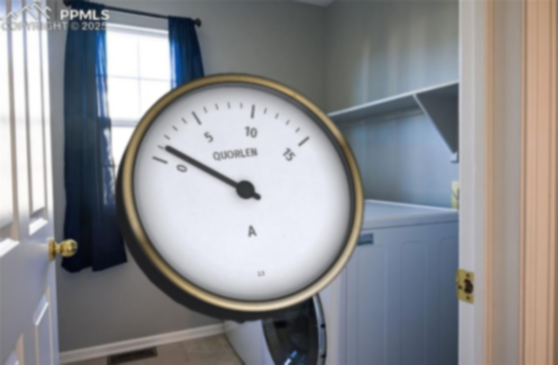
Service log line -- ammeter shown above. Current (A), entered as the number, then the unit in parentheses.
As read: 1 (A)
